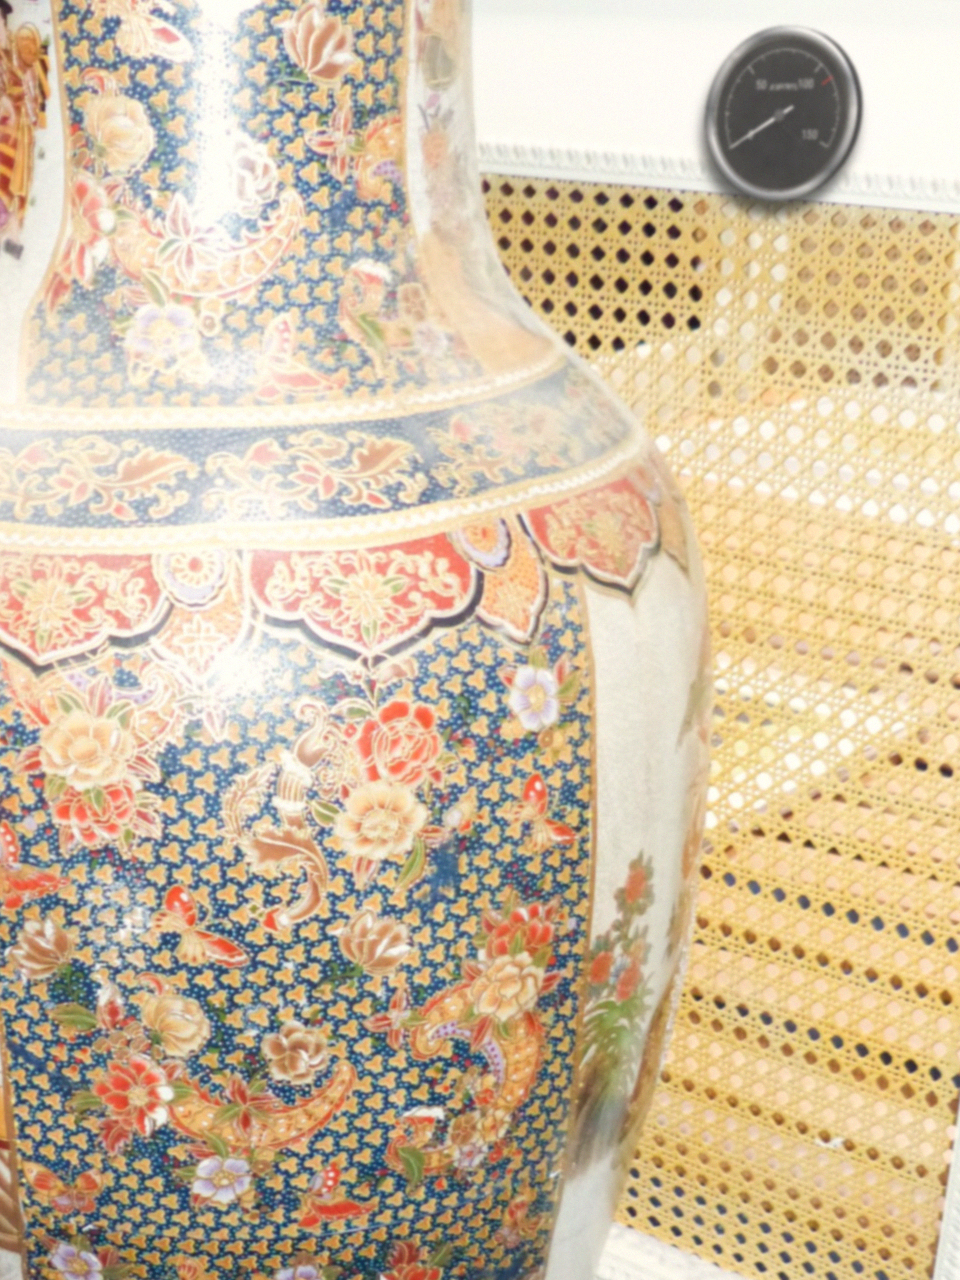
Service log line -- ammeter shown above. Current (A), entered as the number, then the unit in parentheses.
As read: 0 (A)
